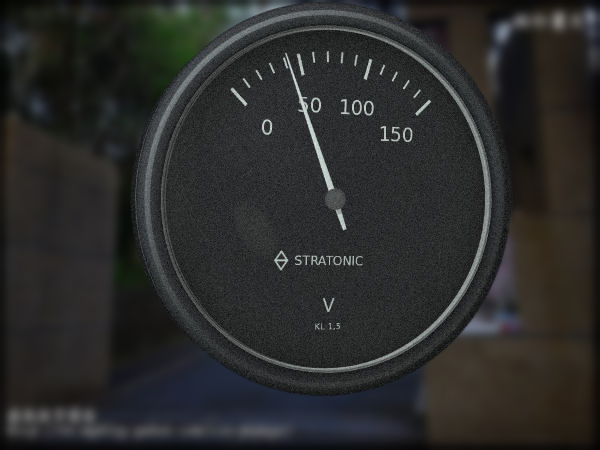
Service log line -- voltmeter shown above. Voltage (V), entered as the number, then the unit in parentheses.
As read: 40 (V)
